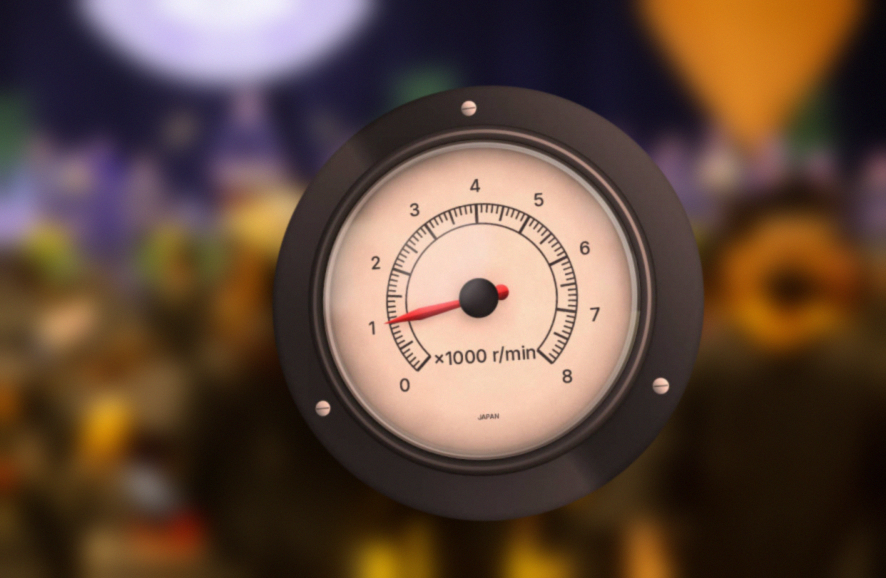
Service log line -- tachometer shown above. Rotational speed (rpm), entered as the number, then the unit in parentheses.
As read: 1000 (rpm)
